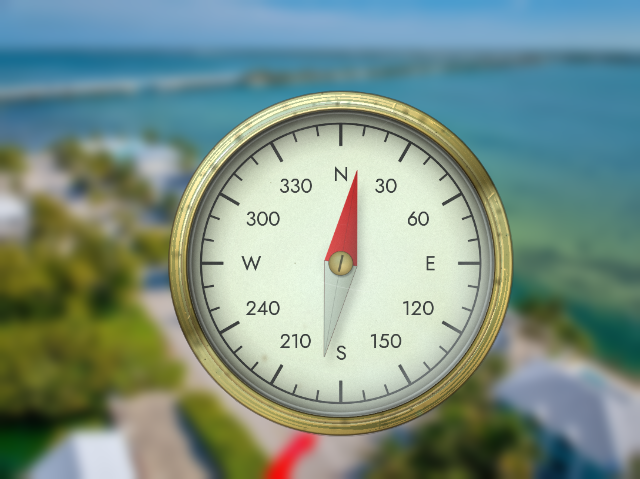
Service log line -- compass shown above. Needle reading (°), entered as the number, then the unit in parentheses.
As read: 10 (°)
